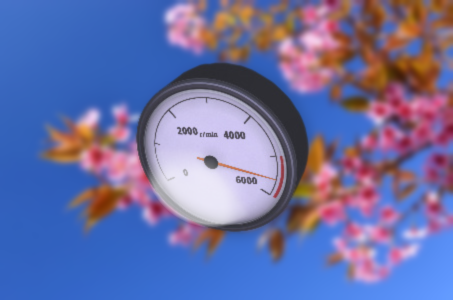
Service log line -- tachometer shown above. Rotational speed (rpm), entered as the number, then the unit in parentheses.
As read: 5500 (rpm)
